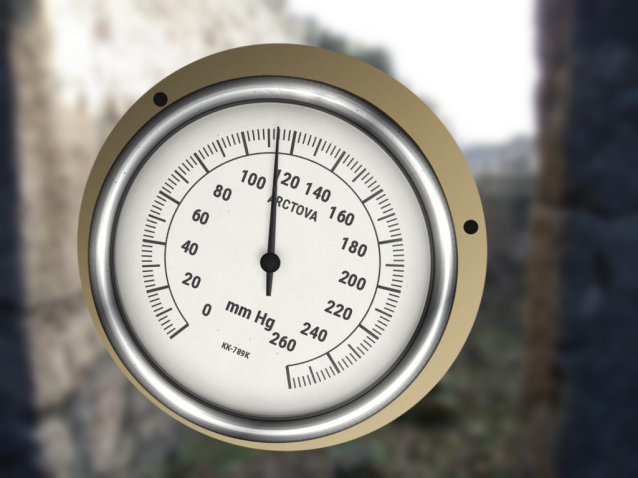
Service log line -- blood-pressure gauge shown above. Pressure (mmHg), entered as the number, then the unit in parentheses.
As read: 114 (mmHg)
